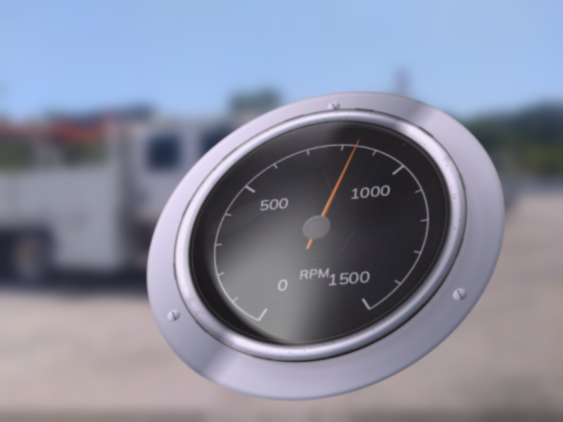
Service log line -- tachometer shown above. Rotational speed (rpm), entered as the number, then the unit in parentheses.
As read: 850 (rpm)
